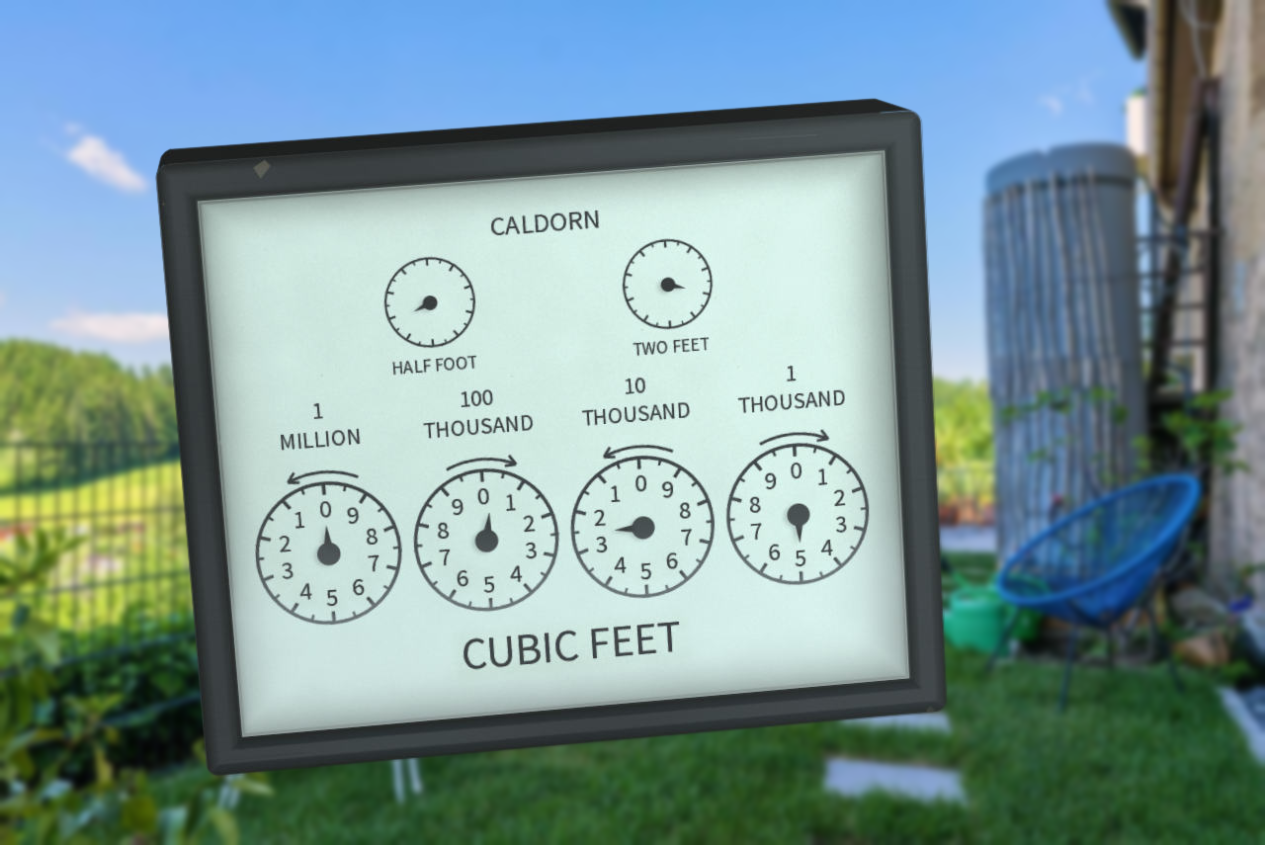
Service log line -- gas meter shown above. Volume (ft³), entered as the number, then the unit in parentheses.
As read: 2500 (ft³)
